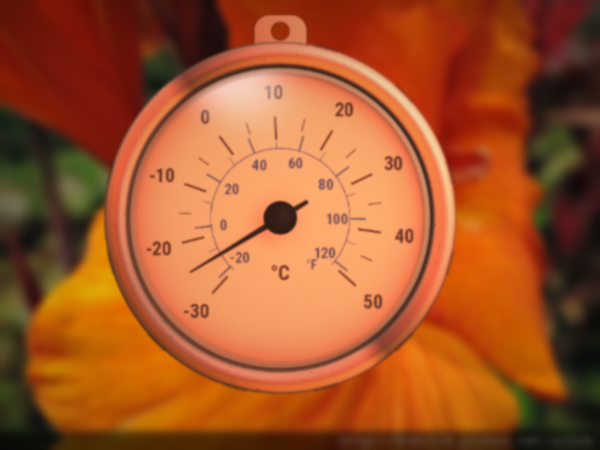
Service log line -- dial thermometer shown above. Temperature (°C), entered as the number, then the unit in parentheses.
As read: -25 (°C)
